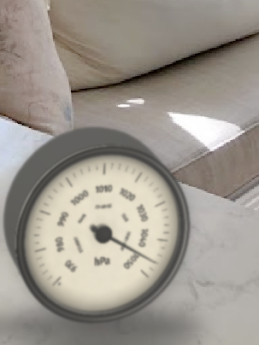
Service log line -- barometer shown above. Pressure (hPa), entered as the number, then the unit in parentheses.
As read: 1046 (hPa)
